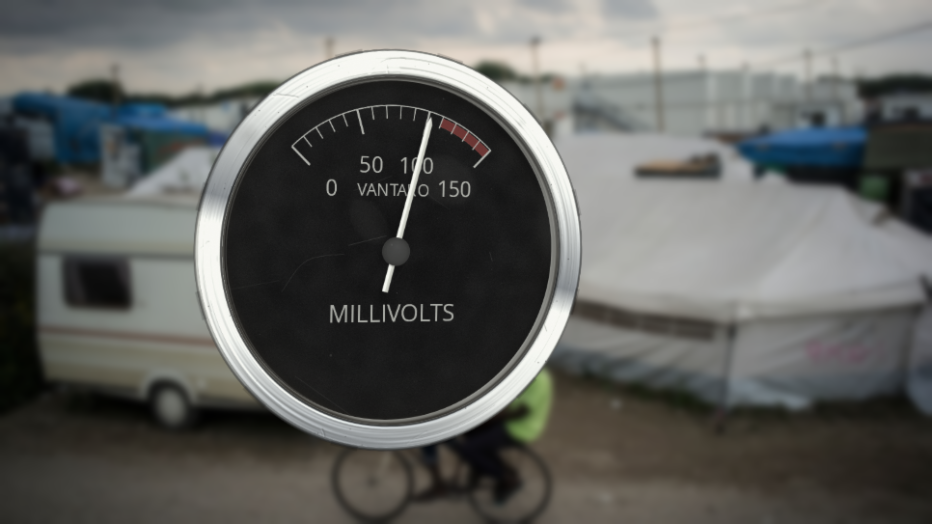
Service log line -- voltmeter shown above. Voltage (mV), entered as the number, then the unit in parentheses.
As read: 100 (mV)
